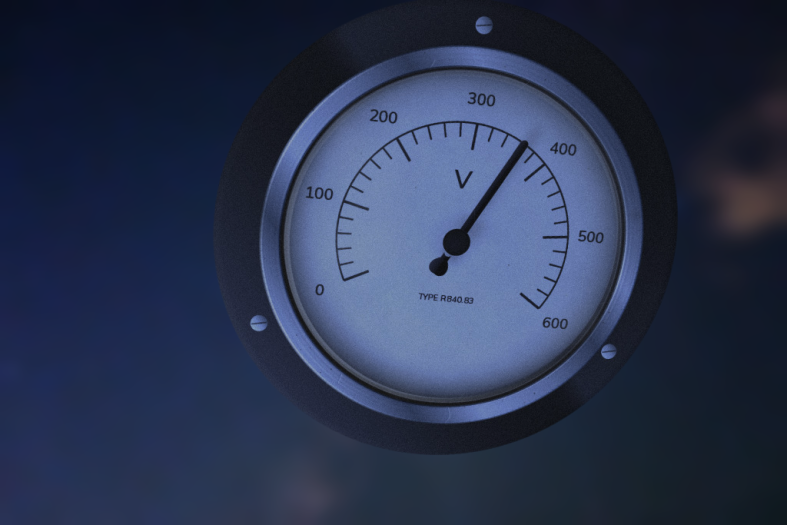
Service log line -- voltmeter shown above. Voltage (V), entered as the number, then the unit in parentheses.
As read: 360 (V)
